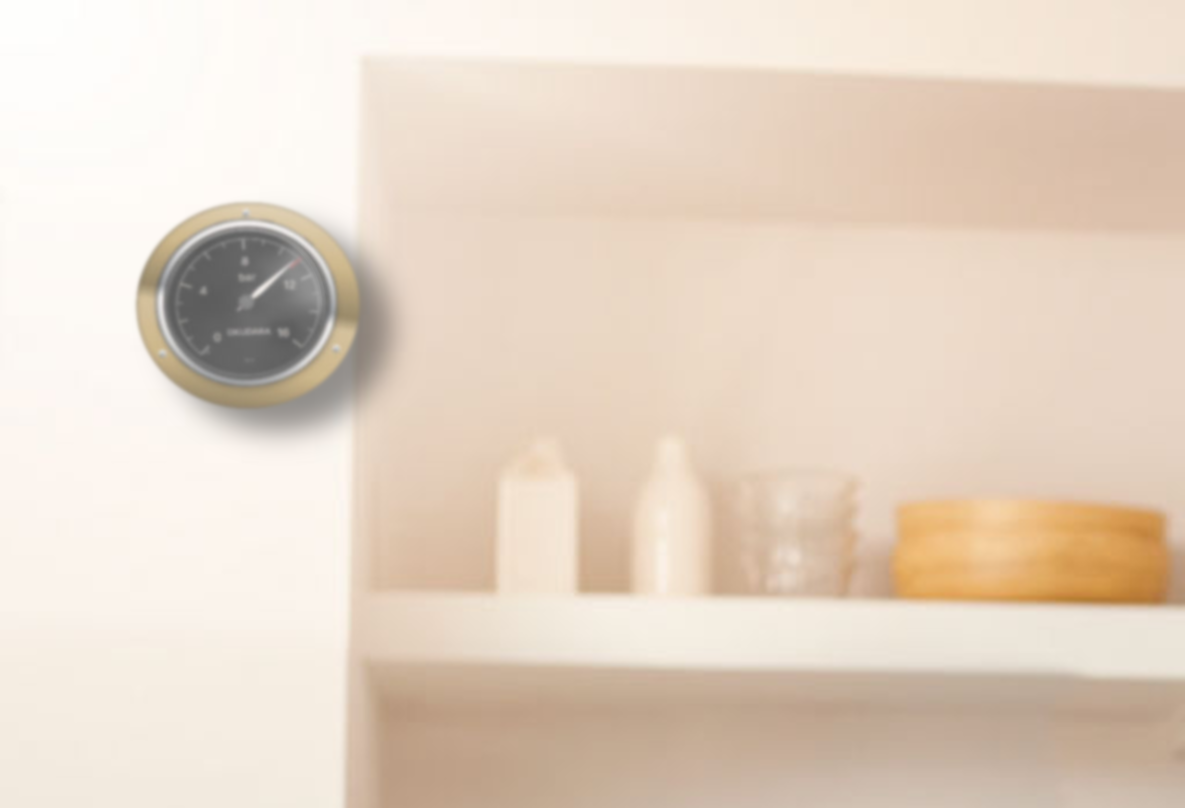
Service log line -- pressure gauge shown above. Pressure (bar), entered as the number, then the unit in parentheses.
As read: 11 (bar)
